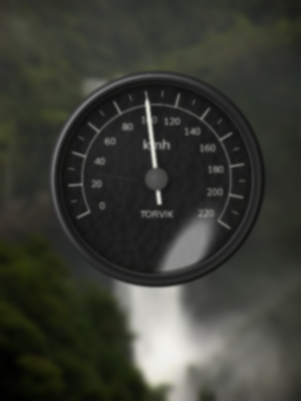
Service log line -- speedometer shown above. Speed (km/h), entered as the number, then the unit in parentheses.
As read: 100 (km/h)
